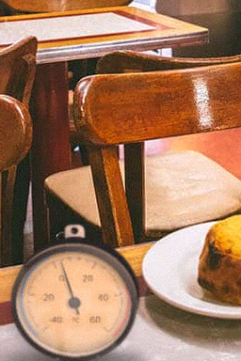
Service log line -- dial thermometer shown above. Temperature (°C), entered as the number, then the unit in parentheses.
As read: 4 (°C)
